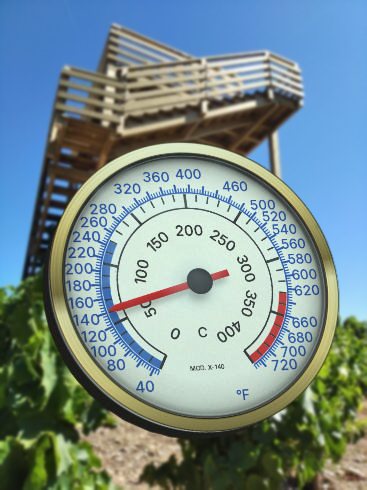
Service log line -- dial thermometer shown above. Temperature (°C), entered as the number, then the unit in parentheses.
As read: 60 (°C)
